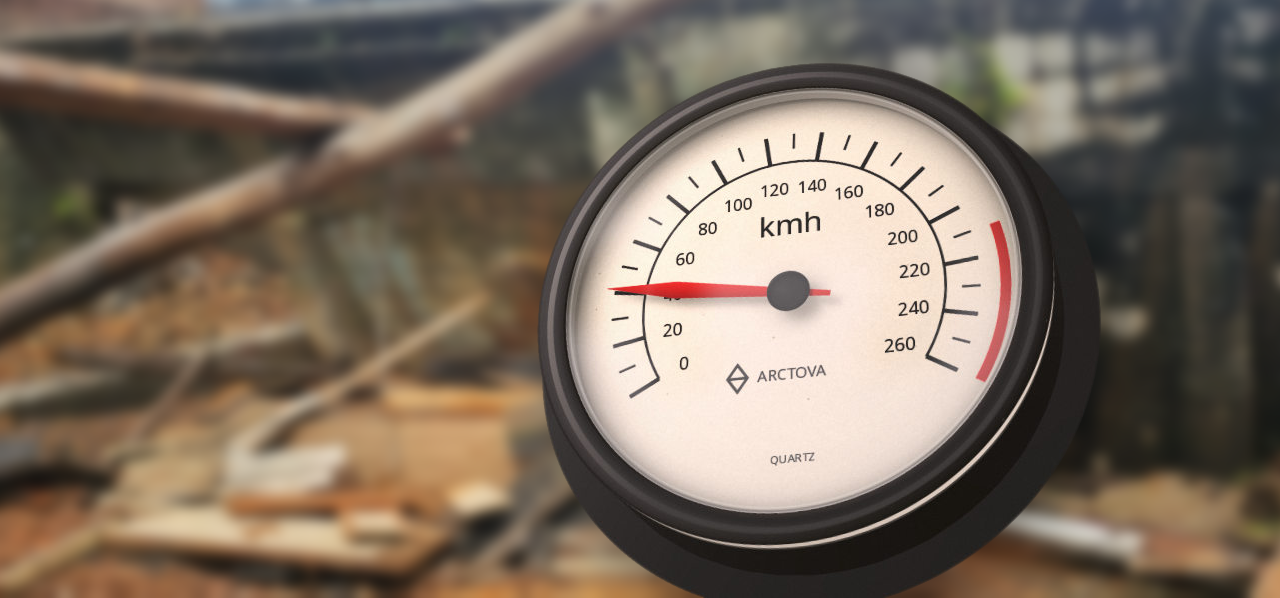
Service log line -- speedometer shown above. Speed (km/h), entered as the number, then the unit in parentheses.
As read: 40 (km/h)
